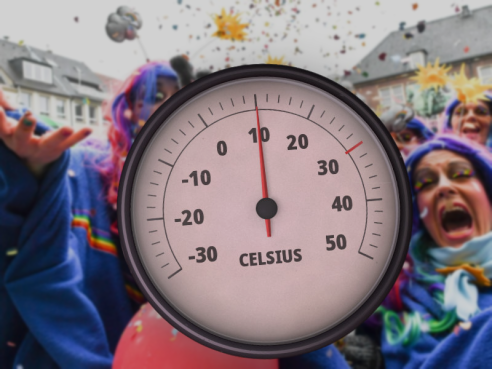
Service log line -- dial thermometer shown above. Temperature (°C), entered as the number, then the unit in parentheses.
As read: 10 (°C)
